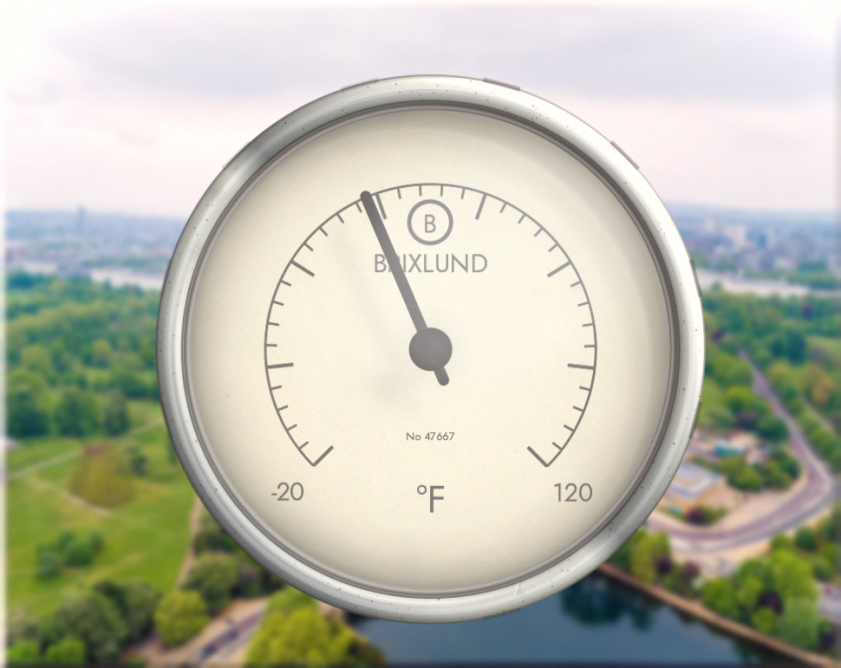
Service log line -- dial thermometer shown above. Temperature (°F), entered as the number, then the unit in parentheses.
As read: 38 (°F)
